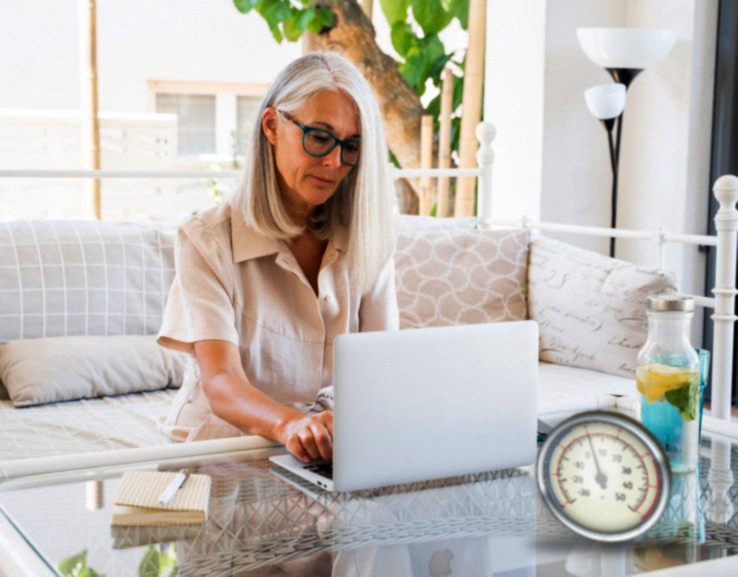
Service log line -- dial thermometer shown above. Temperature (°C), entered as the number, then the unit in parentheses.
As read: 5 (°C)
